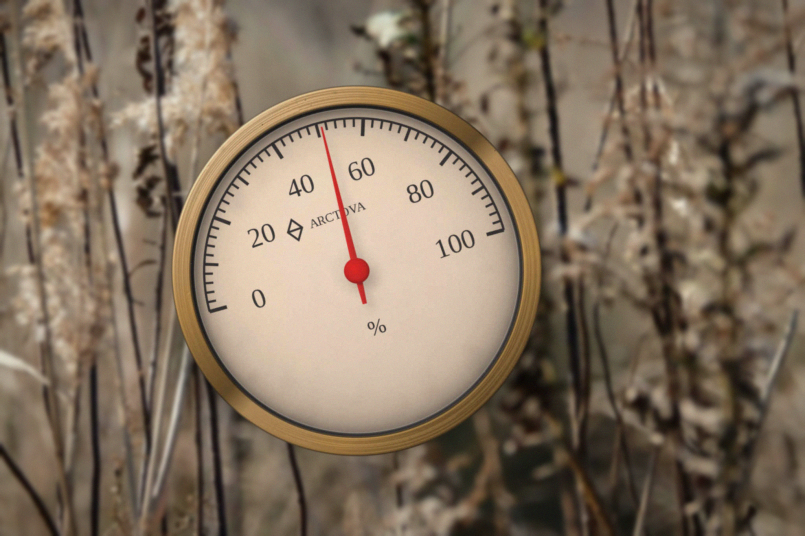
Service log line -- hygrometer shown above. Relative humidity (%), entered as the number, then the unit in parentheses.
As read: 51 (%)
